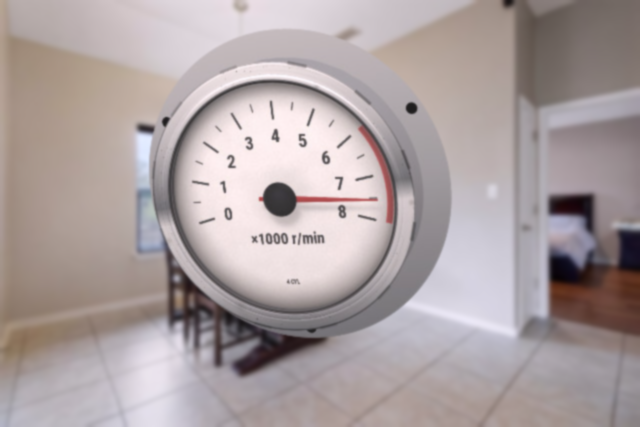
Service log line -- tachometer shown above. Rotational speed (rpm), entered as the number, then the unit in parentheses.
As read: 7500 (rpm)
